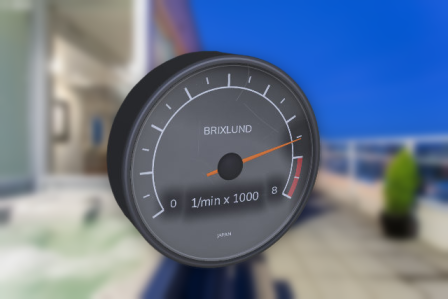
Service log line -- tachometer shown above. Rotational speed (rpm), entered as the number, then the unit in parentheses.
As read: 6500 (rpm)
